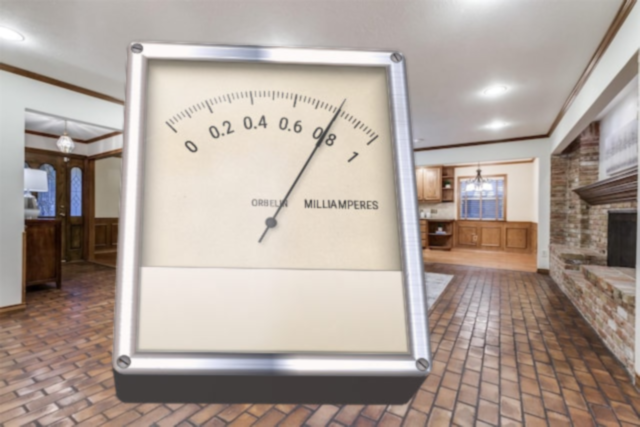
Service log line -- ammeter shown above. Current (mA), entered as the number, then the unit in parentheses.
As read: 0.8 (mA)
